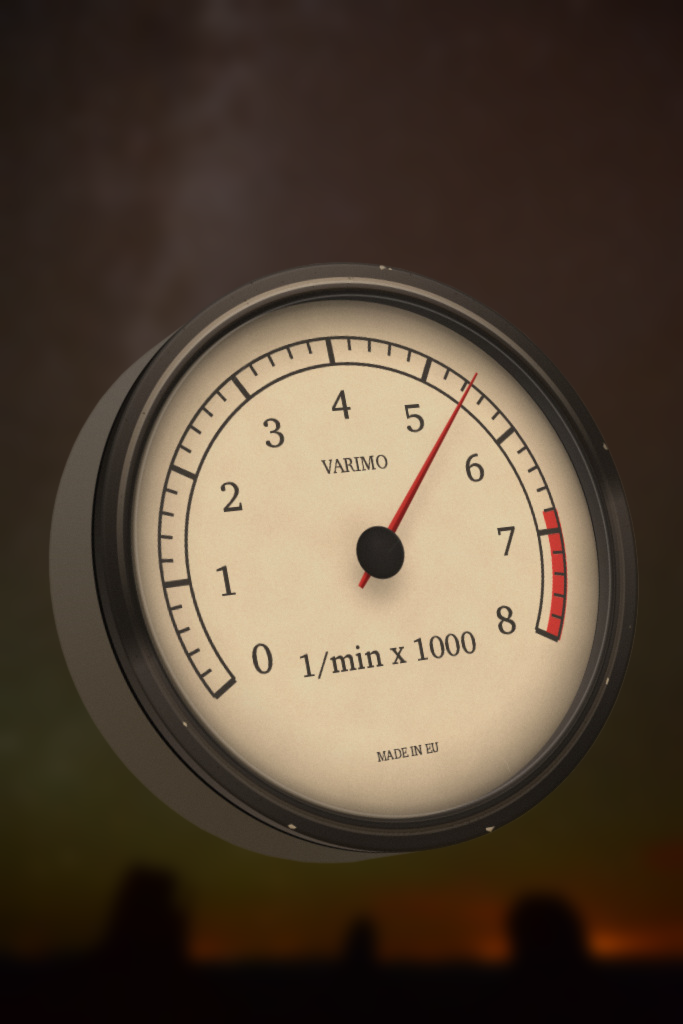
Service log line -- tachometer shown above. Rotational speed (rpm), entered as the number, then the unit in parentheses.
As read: 5400 (rpm)
